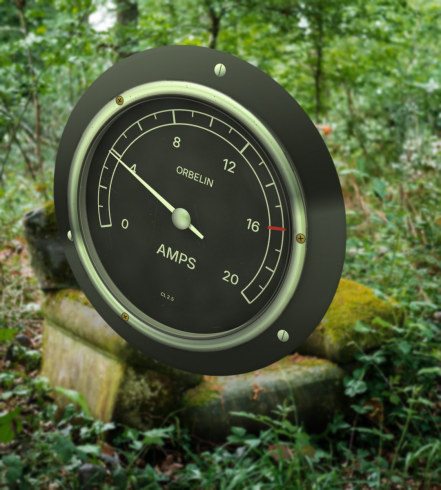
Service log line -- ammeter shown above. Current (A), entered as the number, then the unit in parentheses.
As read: 4 (A)
